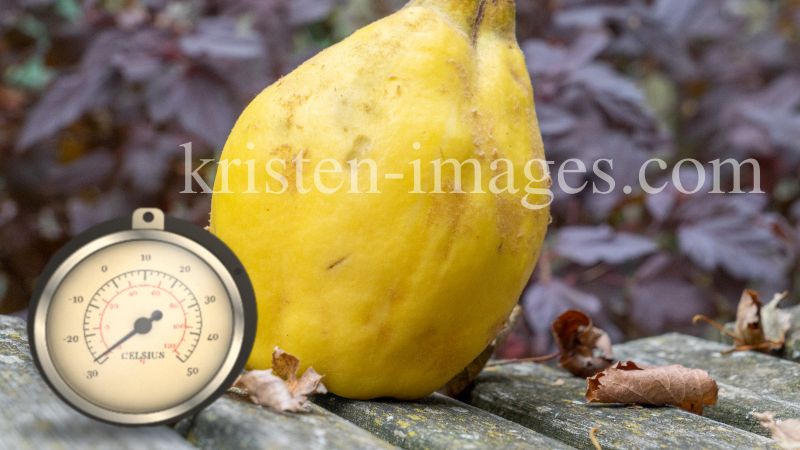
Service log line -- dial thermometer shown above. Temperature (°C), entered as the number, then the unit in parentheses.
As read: -28 (°C)
